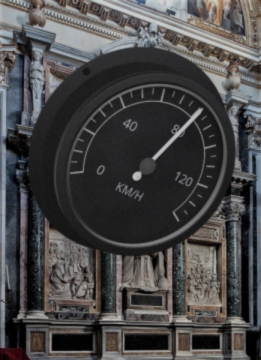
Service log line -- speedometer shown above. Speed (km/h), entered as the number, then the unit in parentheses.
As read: 80 (km/h)
